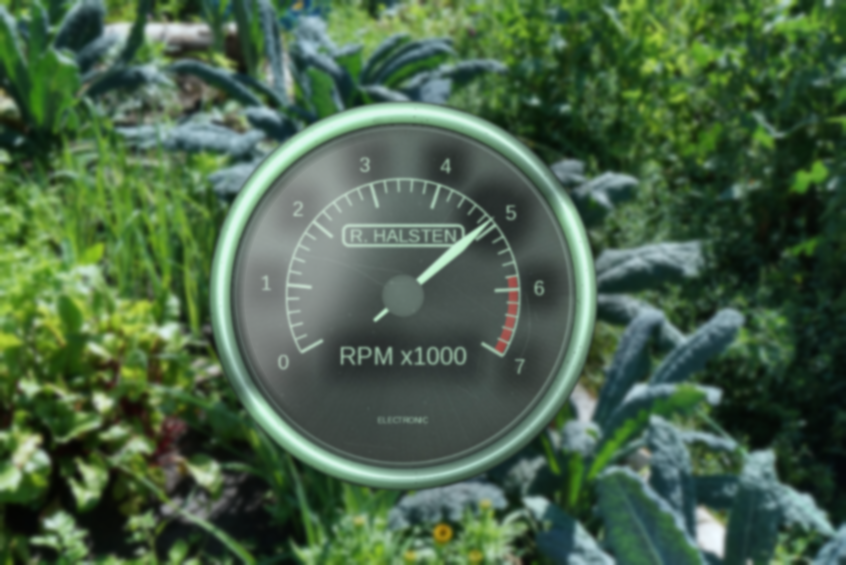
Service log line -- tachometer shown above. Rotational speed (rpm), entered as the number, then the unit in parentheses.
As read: 4900 (rpm)
